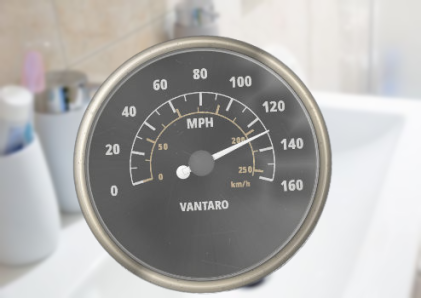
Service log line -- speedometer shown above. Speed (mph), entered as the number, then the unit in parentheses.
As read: 130 (mph)
